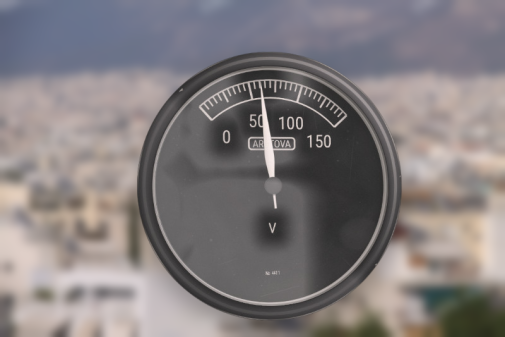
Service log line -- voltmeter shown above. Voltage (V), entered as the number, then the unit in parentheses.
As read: 60 (V)
